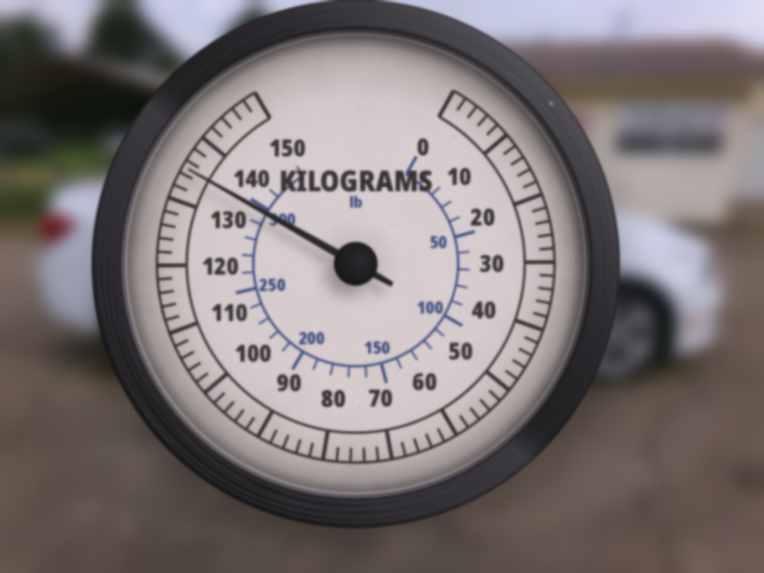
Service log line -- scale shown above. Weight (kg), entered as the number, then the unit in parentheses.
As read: 135 (kg)
